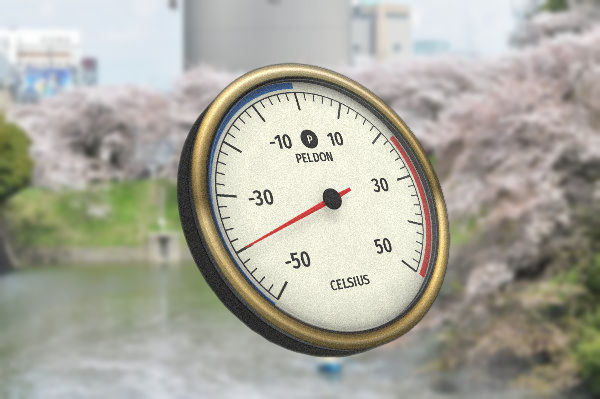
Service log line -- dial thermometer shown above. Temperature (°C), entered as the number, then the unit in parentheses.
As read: -40 (°C)
